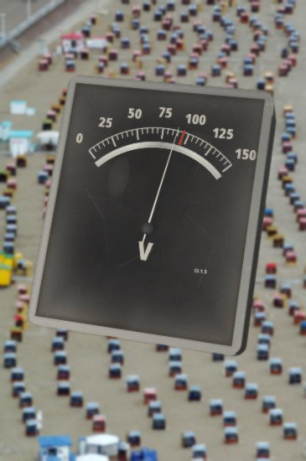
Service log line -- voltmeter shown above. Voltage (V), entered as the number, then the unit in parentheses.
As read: 90 (V)
